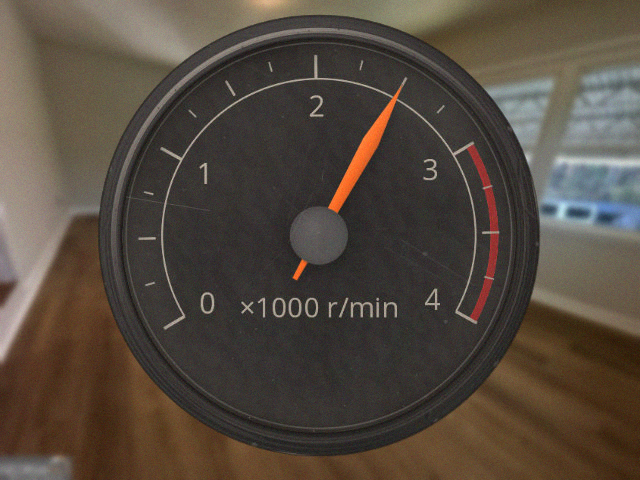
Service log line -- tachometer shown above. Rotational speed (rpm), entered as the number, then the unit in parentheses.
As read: 2500 (rpm)
